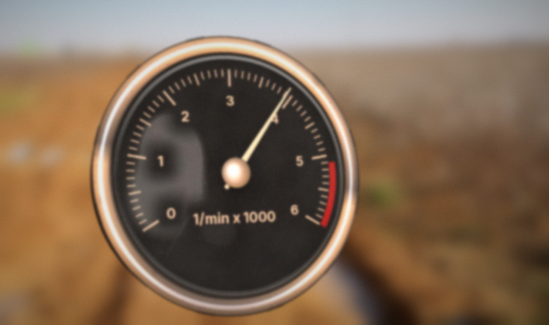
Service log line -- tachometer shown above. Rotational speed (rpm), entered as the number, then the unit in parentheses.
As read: 3900 (rpm)
